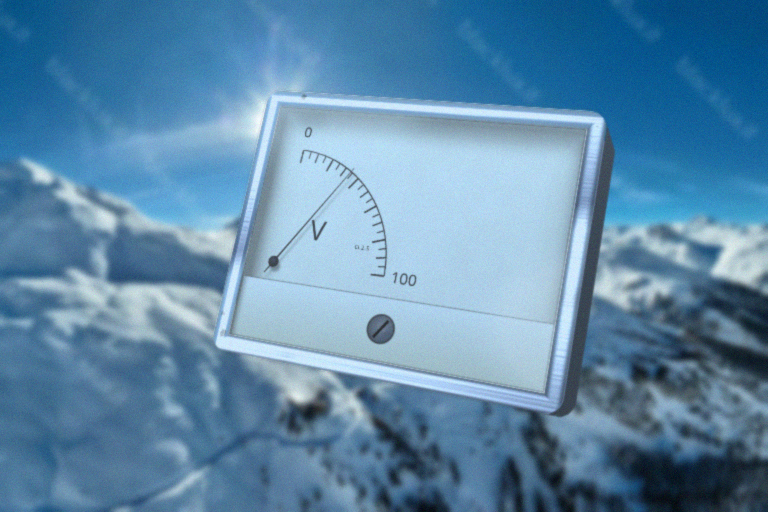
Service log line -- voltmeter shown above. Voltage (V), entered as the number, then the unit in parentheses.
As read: 35 (V)
